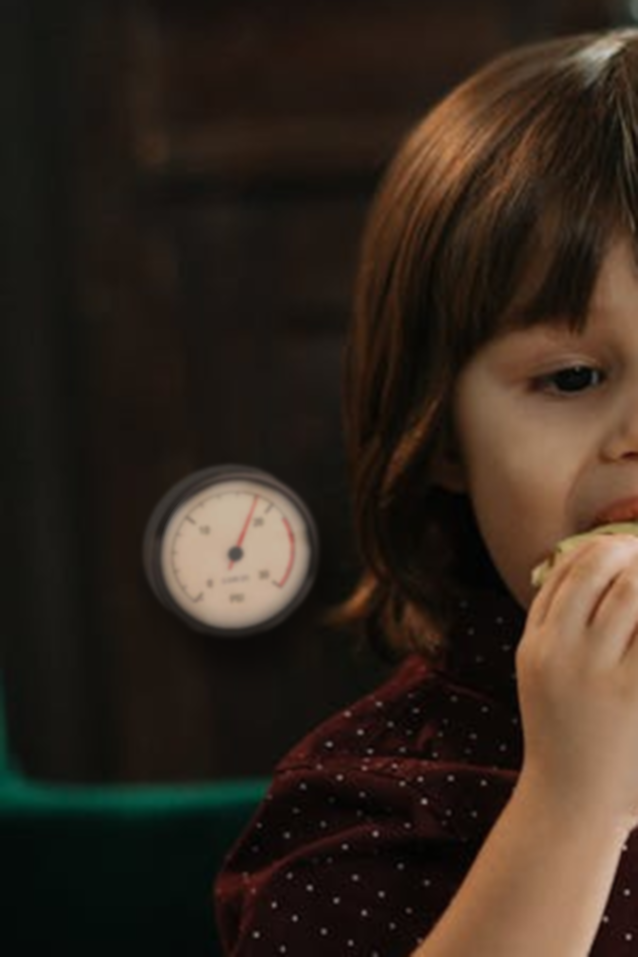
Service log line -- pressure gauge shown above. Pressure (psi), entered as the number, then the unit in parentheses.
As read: 18 (psi)
